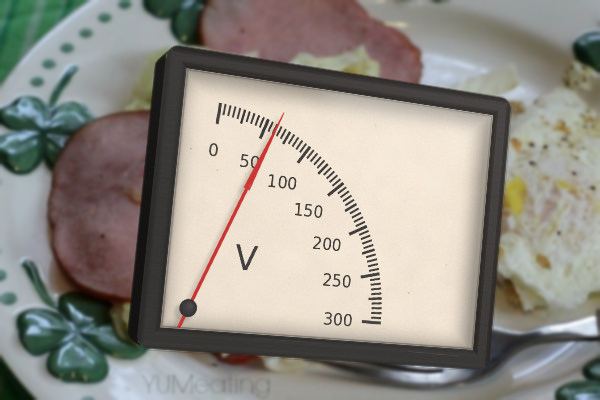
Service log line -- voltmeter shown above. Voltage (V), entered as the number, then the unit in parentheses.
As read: 60 (V)
